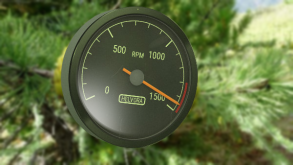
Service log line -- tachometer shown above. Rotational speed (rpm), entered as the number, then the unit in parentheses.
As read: 1450 (rpm)
